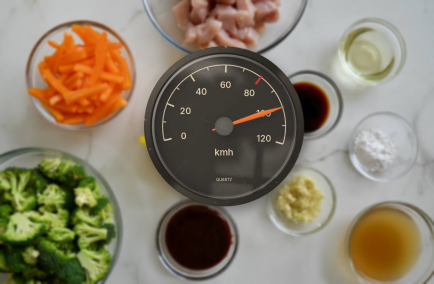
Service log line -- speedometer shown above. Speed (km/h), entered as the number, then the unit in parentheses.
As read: 100 (km/h)
